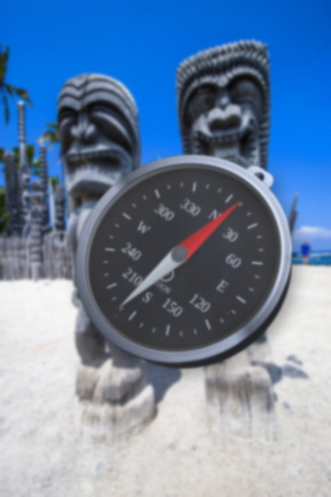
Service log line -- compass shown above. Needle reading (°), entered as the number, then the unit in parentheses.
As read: 10 (°)
